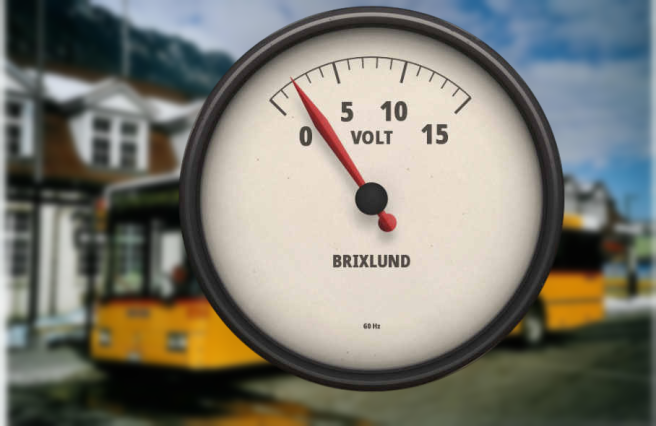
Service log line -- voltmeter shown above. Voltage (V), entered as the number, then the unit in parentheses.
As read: 2 (V)
